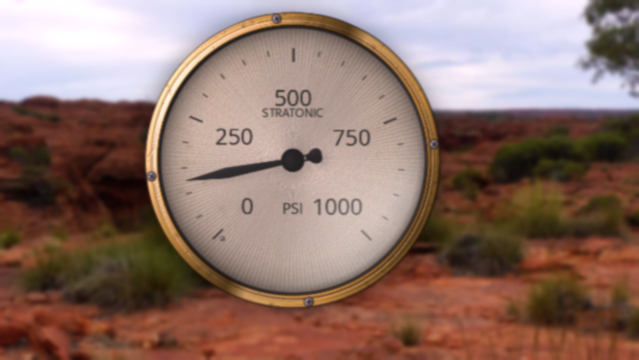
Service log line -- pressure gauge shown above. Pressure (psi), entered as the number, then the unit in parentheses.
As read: 125 (psi)
